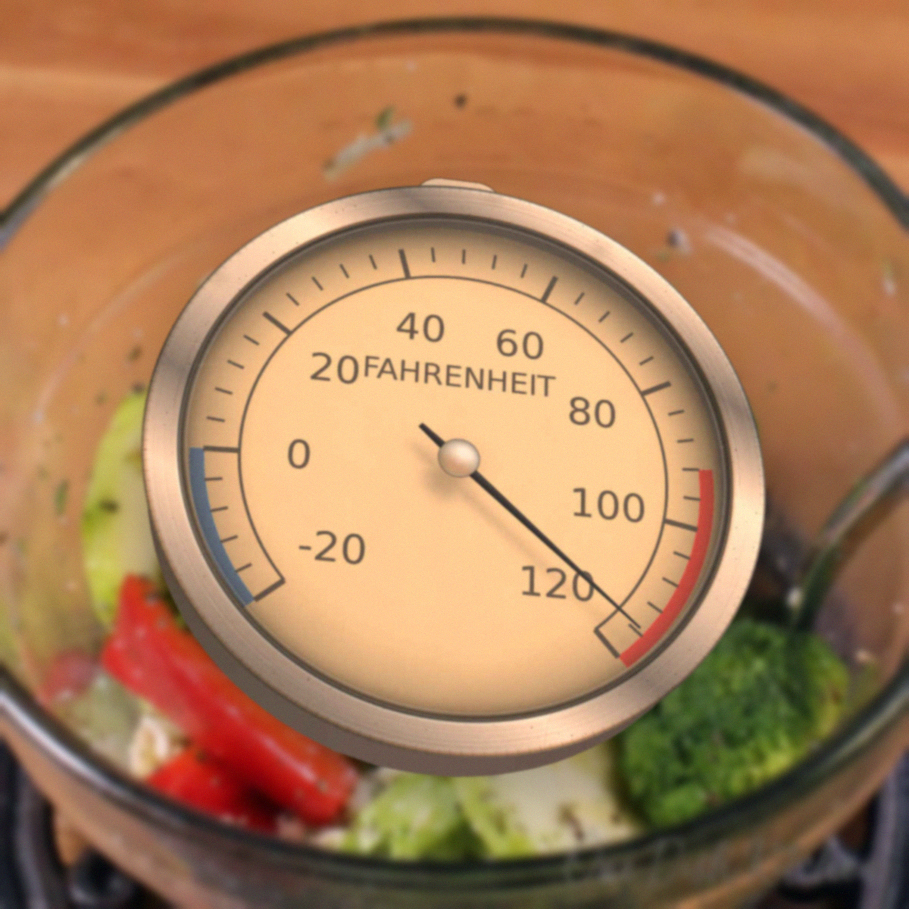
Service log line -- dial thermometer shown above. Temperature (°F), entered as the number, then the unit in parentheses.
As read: 116 (°F)
